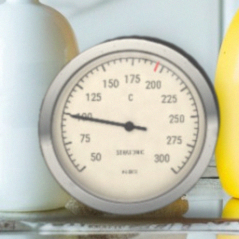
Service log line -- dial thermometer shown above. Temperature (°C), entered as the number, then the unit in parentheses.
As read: 100 (°C)
